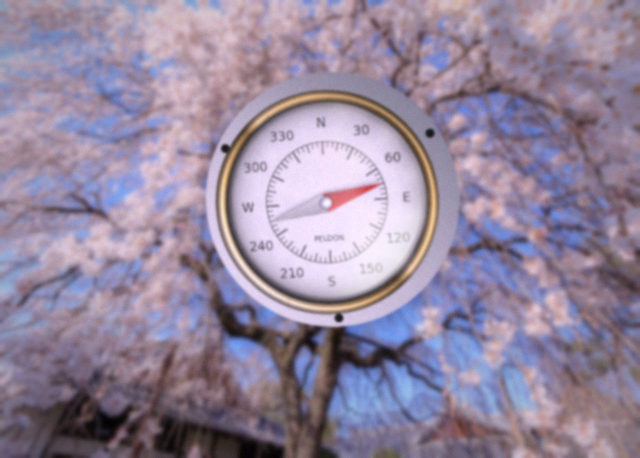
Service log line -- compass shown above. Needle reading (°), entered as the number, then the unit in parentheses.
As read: 75 (°)
